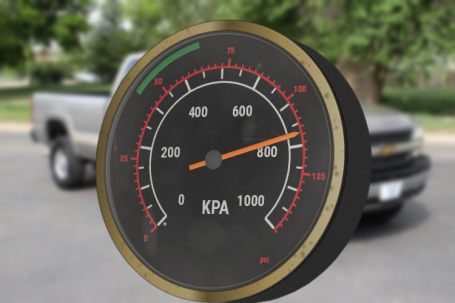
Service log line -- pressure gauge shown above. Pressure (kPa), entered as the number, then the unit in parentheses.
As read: 775 (kPa)
